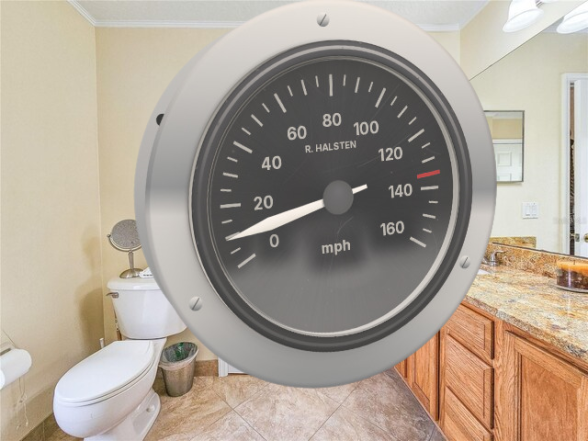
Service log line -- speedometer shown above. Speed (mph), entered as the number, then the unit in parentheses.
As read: 10 (mph)
